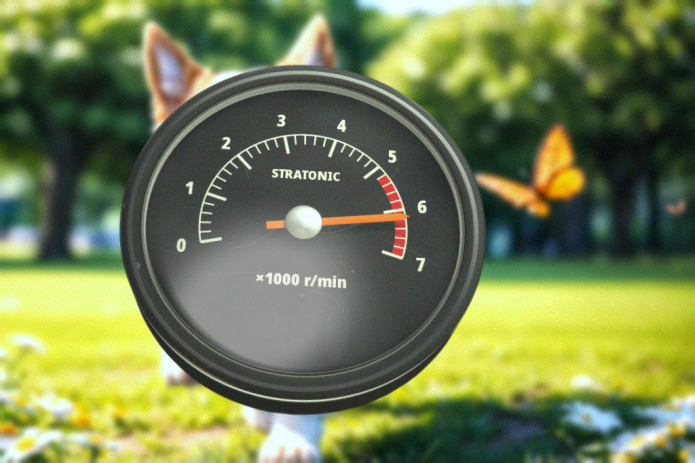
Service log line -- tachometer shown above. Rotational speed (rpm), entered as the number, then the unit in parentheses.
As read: 6200 (rpm)
